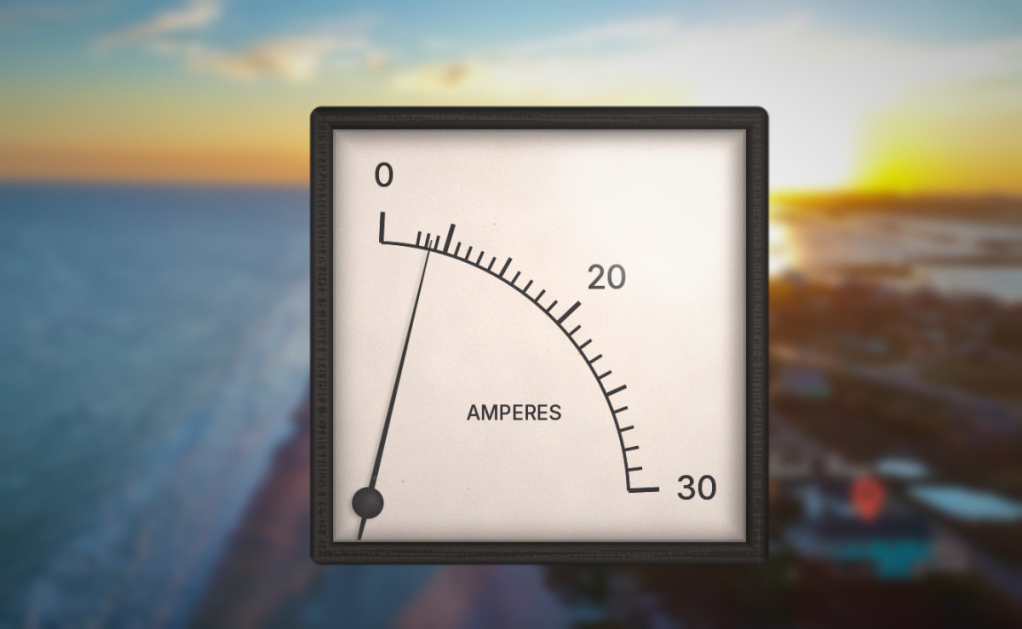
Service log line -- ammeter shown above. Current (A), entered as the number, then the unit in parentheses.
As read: 8.5 (A)
